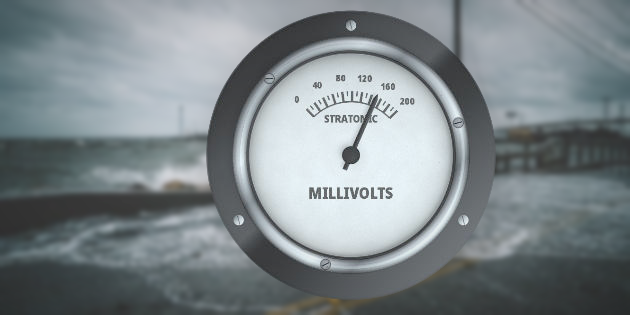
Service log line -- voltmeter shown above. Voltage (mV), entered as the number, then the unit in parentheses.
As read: 150 (mV)
